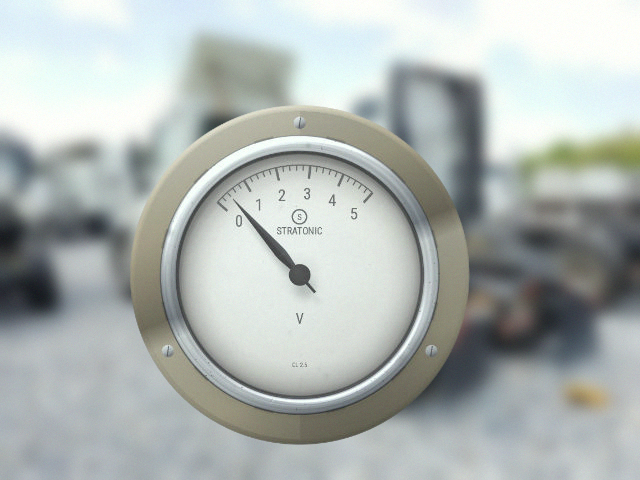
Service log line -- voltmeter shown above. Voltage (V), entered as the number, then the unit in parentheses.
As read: 0.4 (V)
